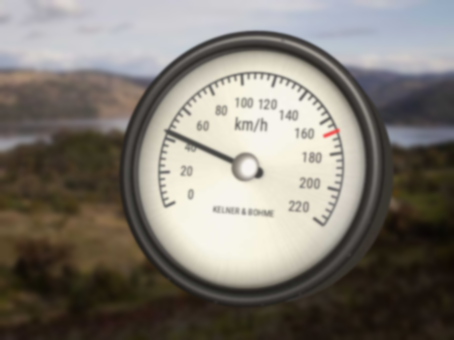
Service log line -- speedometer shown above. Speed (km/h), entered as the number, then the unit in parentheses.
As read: 44 (km/h)
